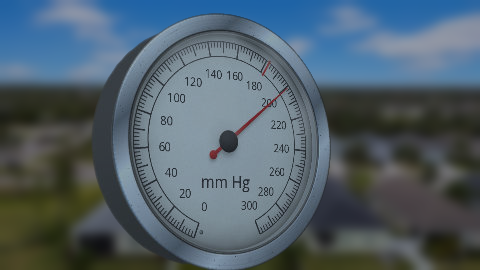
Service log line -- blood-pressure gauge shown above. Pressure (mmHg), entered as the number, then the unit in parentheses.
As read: 200 (mmHg)
